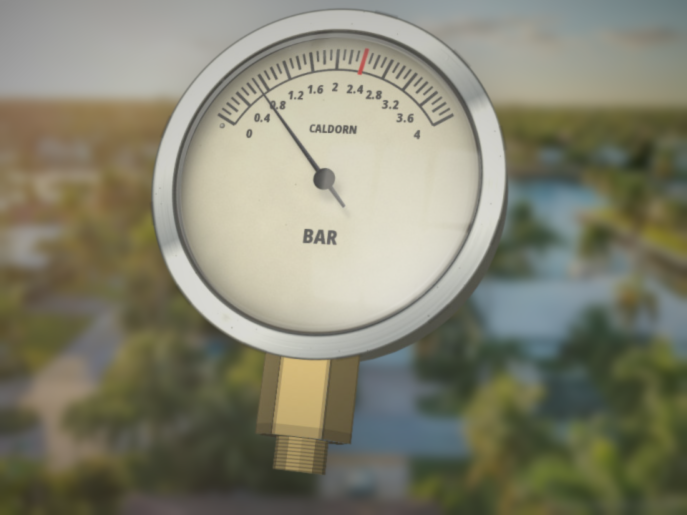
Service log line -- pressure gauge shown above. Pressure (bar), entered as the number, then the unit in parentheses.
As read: 0.7 (bar)
